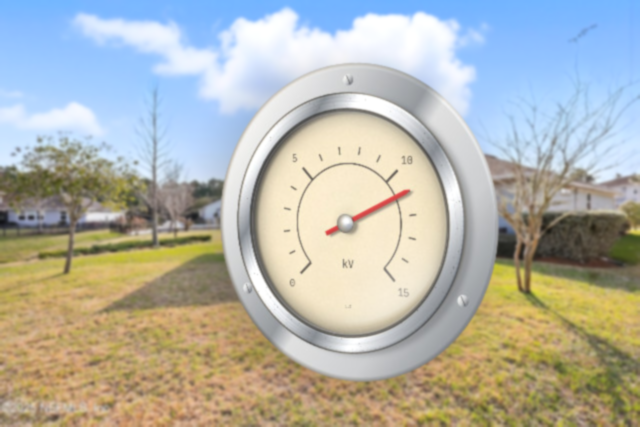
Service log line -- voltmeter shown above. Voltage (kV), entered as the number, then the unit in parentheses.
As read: 11 (kV)
